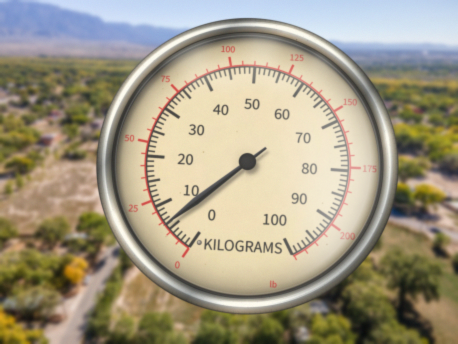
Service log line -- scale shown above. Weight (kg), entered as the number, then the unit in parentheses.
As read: 6 (kg)
